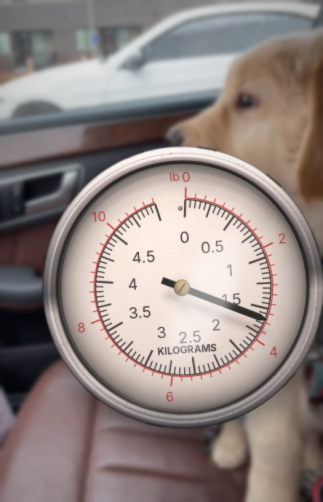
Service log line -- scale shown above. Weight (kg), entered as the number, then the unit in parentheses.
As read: 1.6 (kg)
